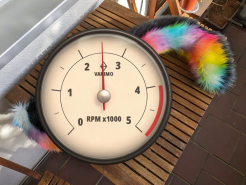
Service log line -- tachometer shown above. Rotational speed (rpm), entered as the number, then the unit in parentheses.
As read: 2500 (rpm)
